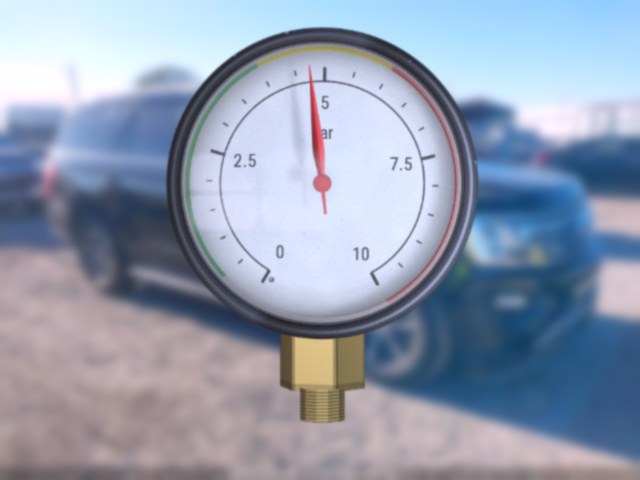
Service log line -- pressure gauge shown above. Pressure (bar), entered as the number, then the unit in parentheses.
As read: 4.75 (bar)
